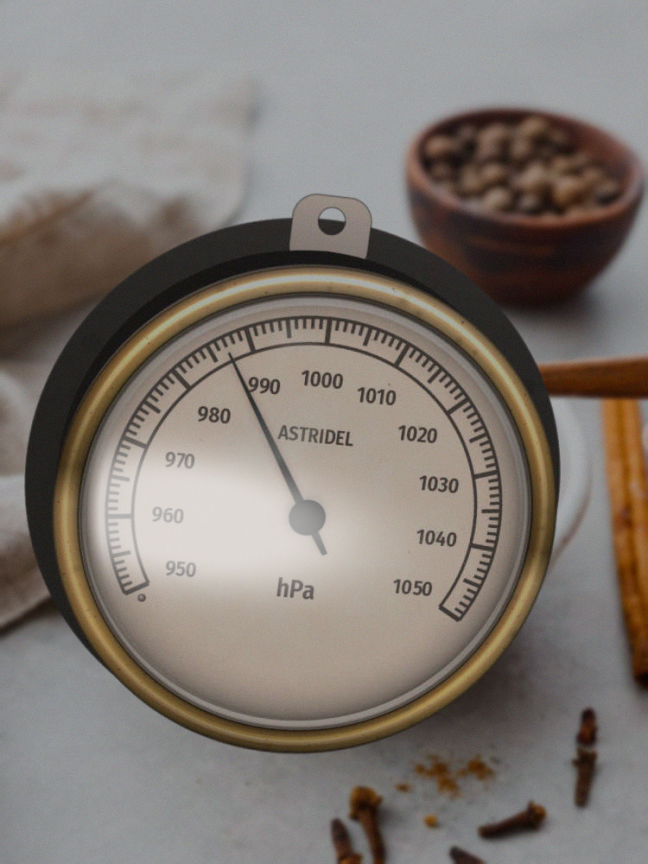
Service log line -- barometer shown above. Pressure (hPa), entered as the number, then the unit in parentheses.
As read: 987 (hPa)
